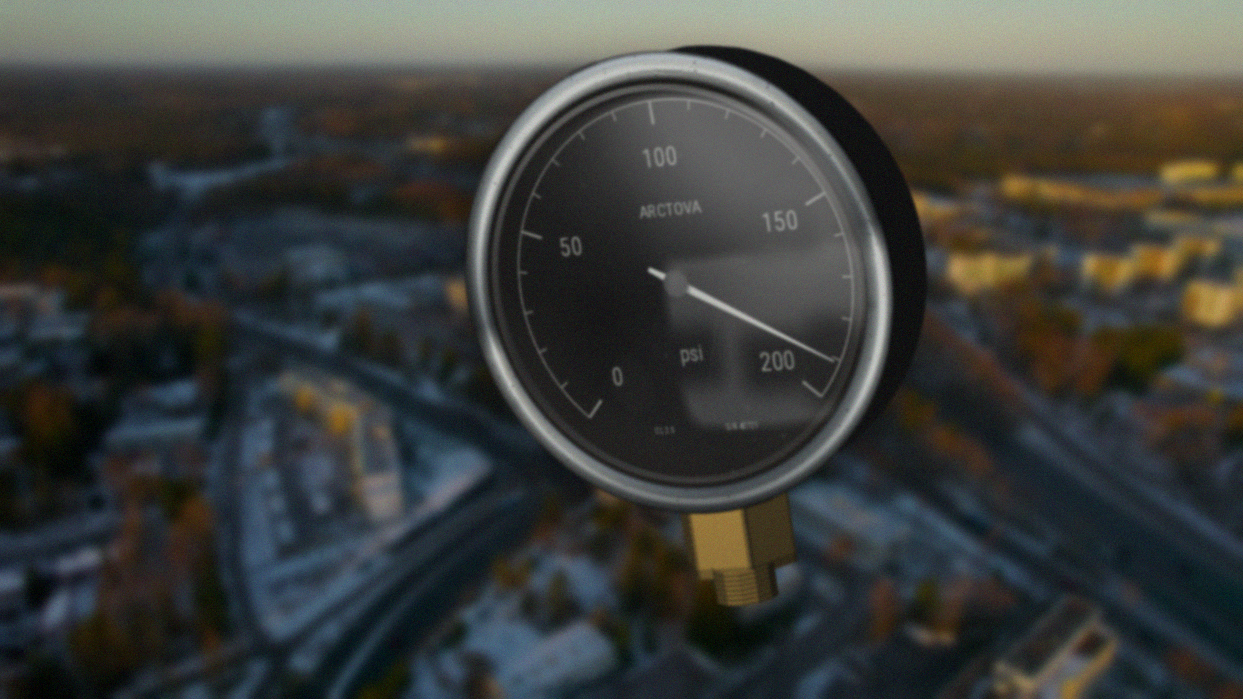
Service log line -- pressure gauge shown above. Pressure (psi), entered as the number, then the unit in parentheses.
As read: 190 (psi)
